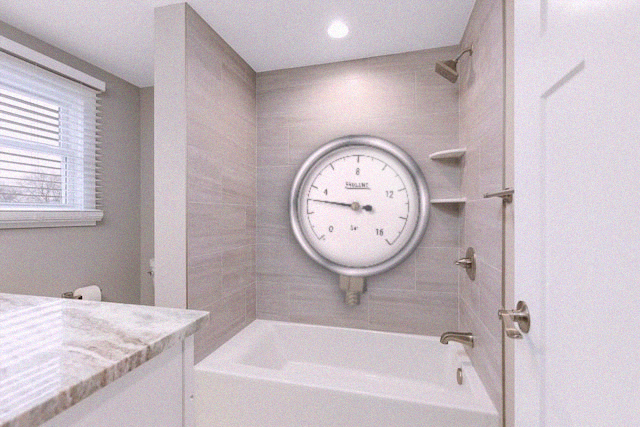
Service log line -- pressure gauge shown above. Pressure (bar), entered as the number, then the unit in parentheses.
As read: 3 (bar)
